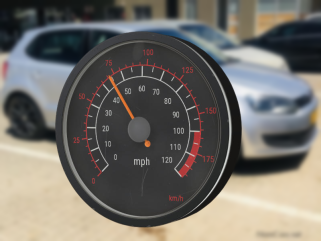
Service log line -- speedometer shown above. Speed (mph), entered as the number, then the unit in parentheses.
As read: 45 (mph)
